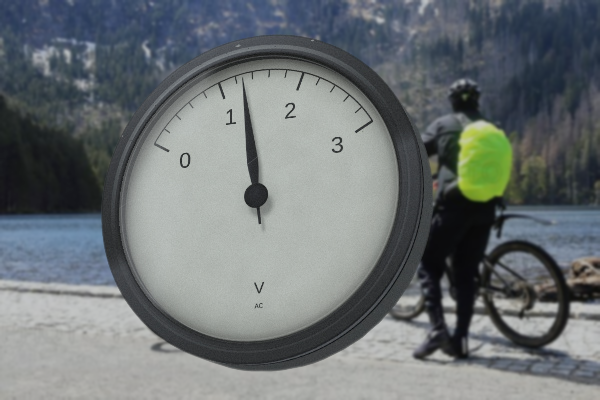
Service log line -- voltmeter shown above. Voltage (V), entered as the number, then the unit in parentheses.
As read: 1.3 (V)
